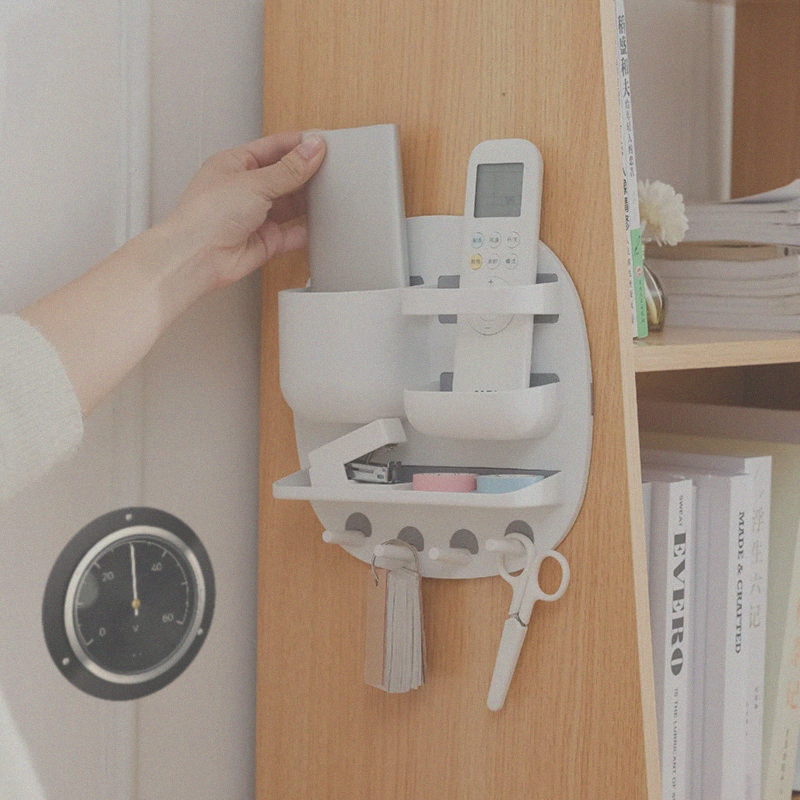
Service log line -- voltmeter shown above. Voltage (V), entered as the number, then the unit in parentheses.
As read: 30 (V)
